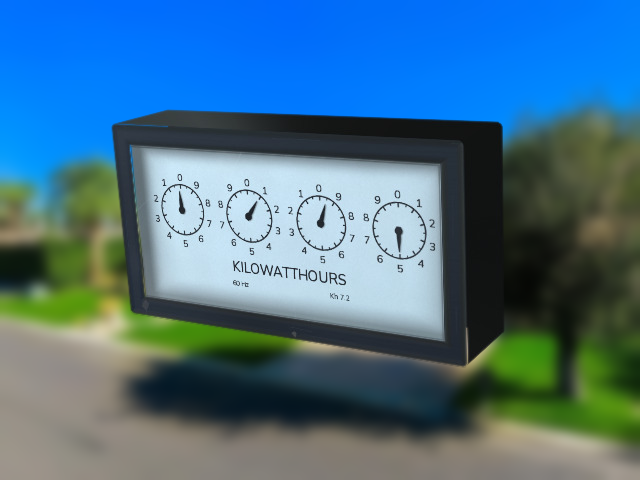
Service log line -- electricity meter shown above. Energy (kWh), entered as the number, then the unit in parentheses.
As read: 95 (kWh)
